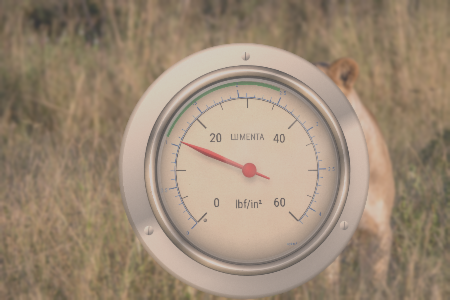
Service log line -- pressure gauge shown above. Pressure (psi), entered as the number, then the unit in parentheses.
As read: 15 (psi)
